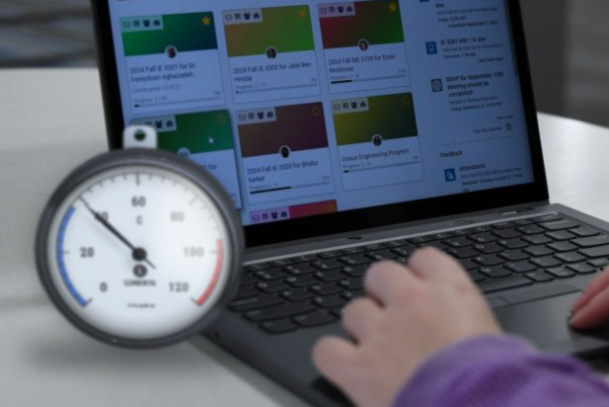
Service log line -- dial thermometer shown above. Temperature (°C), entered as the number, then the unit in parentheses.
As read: 40 (°C)
